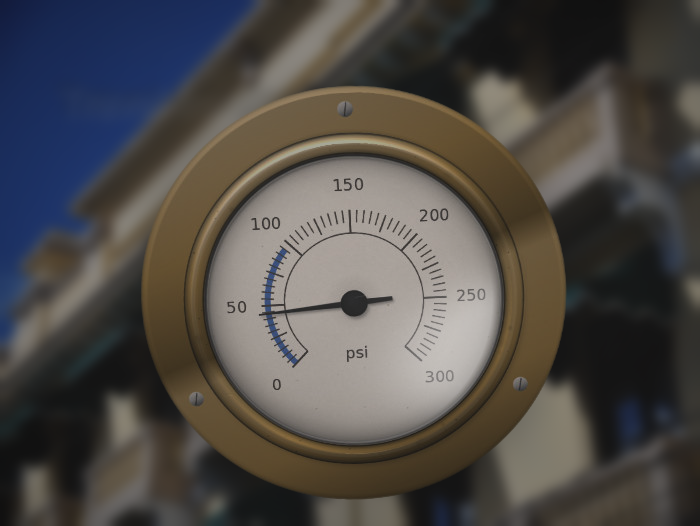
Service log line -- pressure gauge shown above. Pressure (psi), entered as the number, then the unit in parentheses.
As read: 45 (psi)
